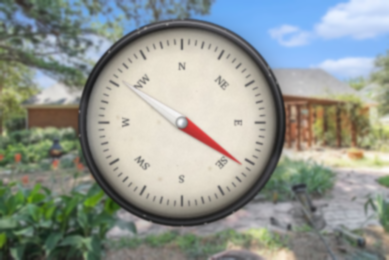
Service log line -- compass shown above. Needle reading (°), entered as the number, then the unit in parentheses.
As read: 125 (°)
